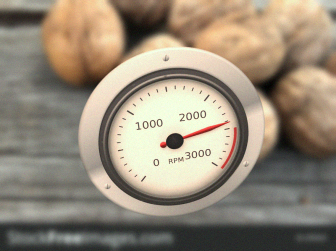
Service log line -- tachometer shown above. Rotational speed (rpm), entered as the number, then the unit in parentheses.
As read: 2400 (rpm)
